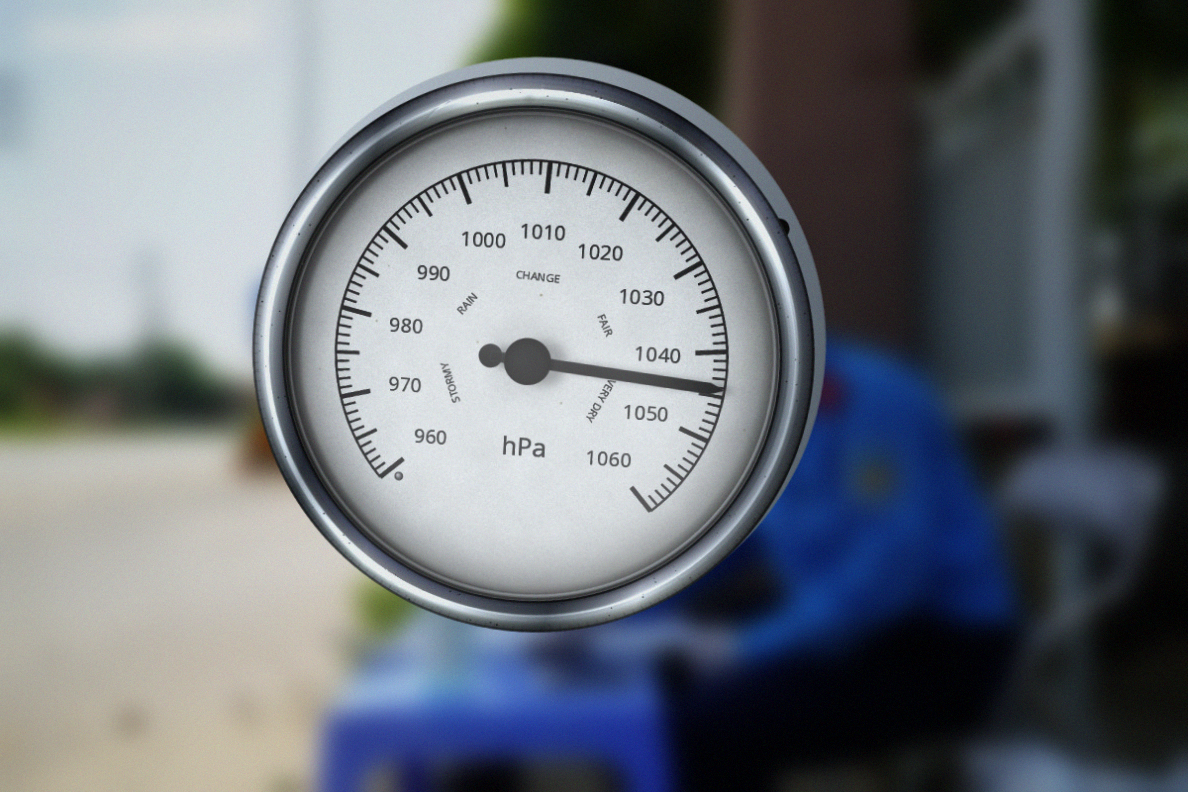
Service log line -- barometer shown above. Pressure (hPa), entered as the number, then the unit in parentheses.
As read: 1044 (hPa)
